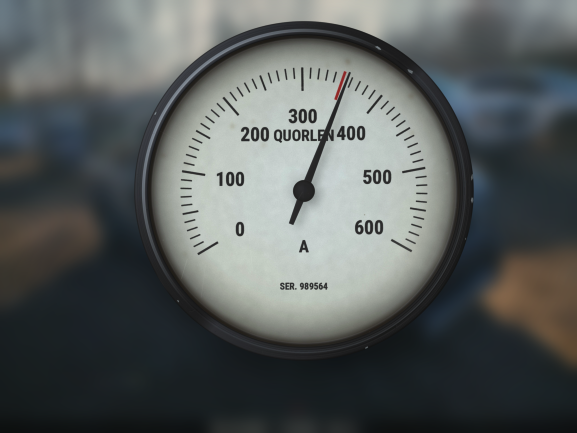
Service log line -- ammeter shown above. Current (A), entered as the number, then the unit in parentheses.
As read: 355 (A)
